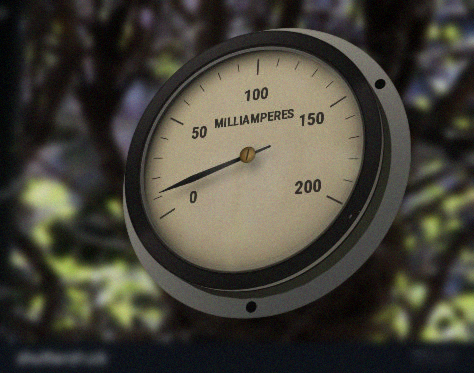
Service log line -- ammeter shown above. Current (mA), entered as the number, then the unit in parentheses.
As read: 10 (mA)
